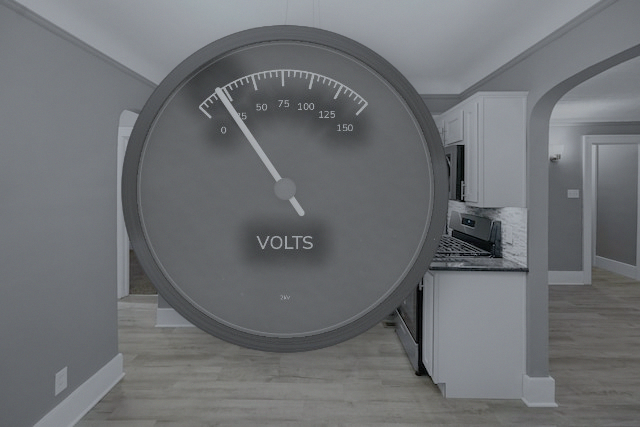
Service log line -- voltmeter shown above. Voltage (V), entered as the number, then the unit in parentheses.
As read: 20 (V)
